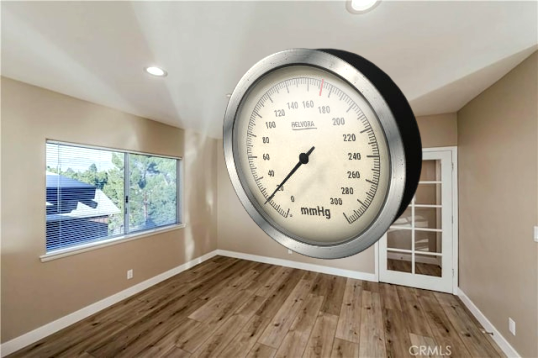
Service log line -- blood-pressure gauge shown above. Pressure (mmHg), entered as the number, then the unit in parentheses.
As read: 20 (mmHg)
